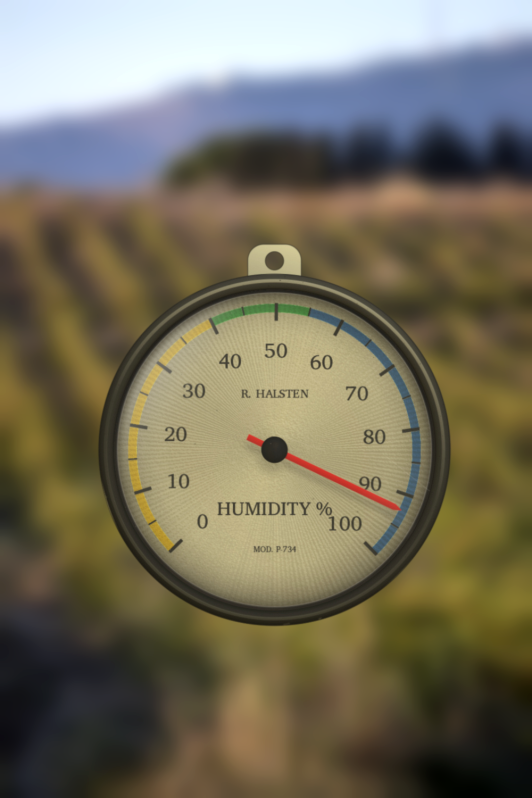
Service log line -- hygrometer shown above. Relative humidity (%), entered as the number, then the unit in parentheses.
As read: 92.5 (%)
